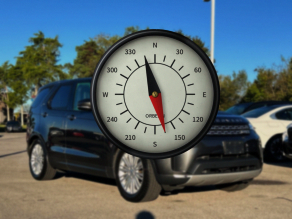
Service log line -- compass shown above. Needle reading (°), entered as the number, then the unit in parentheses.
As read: 165 (°)
